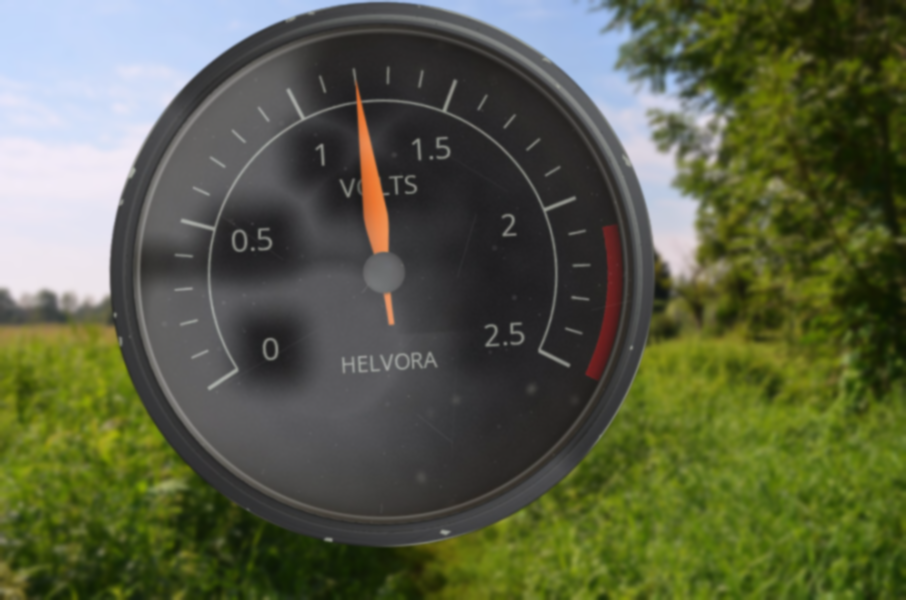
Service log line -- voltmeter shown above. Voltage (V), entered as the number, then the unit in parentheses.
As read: 1.2 (V)
